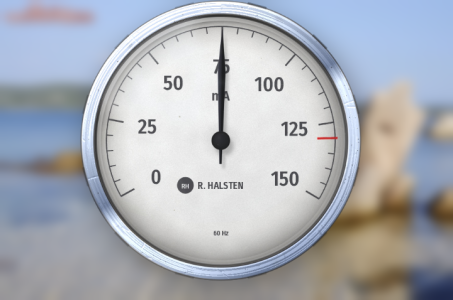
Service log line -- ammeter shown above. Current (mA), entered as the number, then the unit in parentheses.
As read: 75 (mA)
